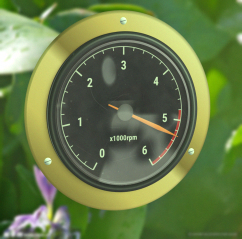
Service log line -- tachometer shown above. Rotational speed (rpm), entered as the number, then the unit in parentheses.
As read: 5300 (rpm)
